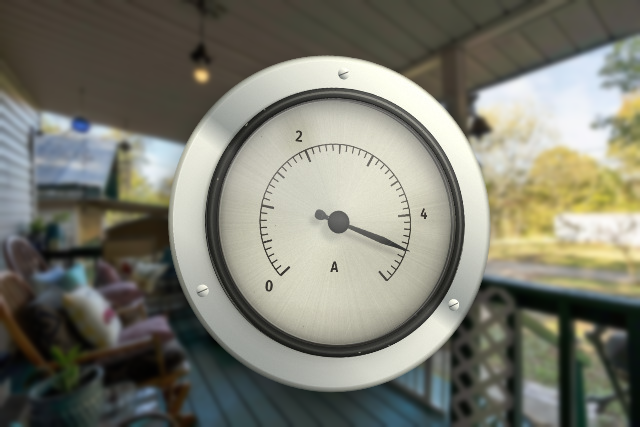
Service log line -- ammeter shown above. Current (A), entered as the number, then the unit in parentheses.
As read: 4.5 (A)
